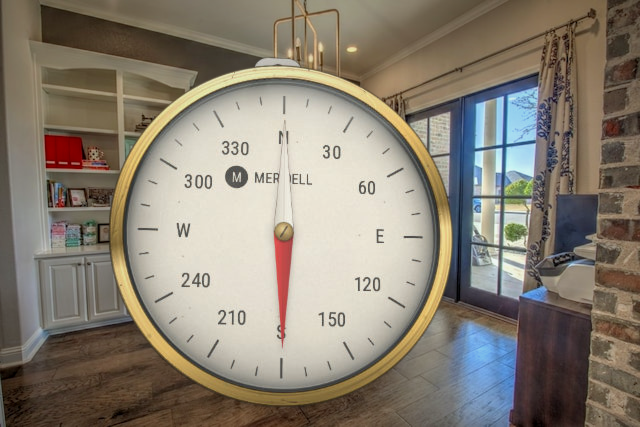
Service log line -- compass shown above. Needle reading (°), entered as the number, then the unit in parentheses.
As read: 180 (°)
